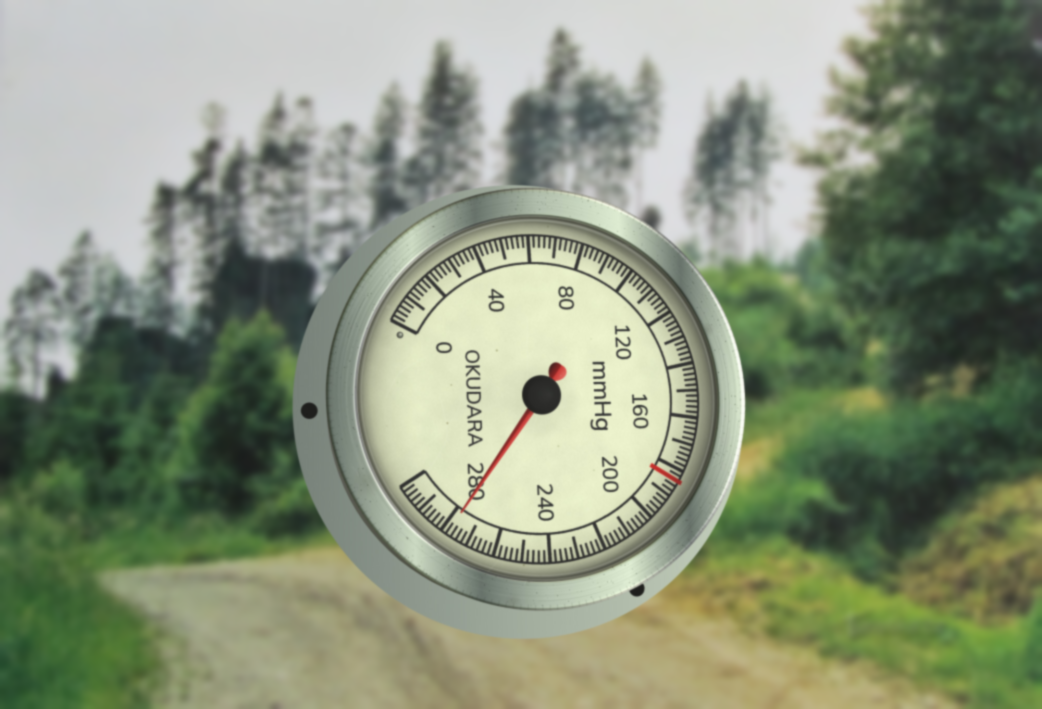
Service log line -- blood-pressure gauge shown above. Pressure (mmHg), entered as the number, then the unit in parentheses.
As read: 278 (mmHg)
